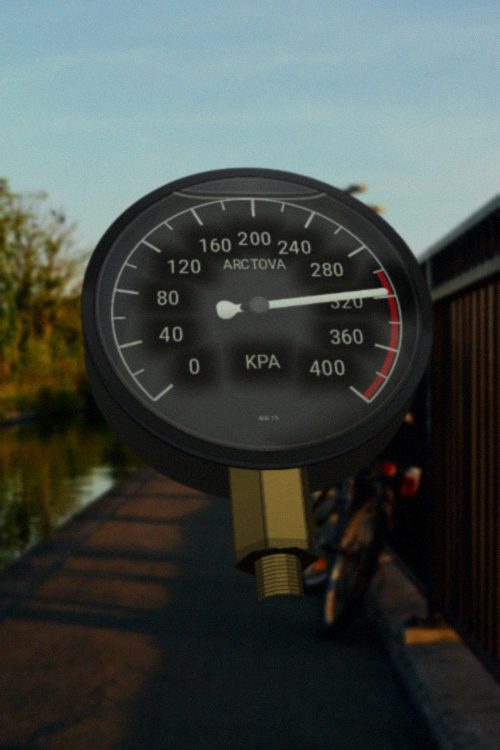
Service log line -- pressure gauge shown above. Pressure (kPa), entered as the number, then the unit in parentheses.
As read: 320 (kPa)
